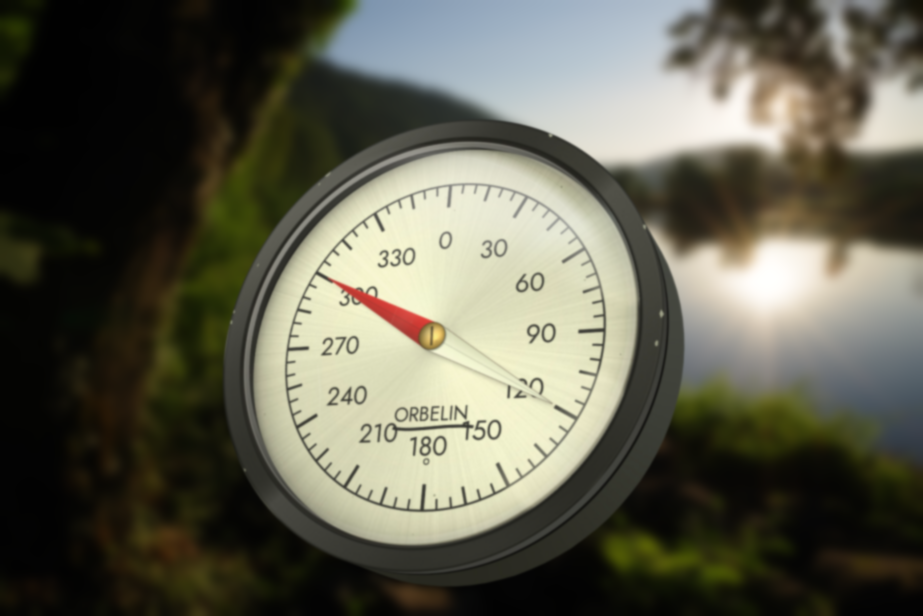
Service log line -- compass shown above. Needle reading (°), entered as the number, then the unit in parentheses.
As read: 300 (°)
